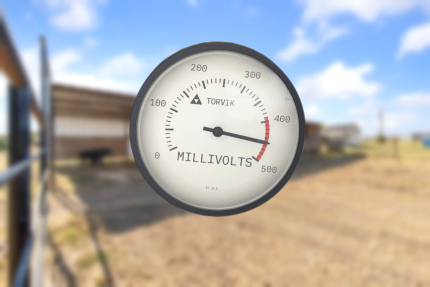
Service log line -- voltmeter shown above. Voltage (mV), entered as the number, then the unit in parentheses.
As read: 450 (mV)
